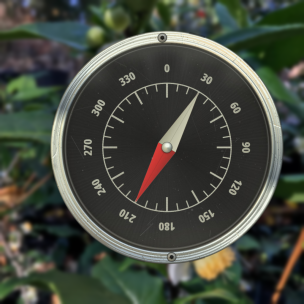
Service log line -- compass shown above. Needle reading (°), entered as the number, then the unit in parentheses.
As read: 210 (°)
